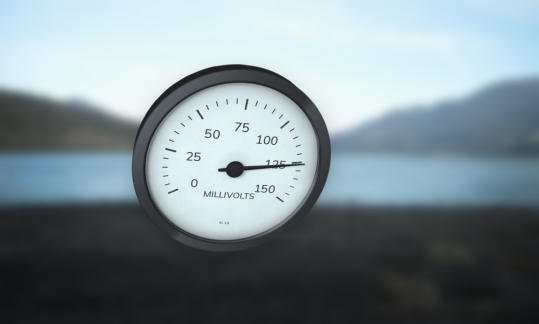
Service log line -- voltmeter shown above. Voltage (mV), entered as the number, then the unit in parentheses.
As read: 125 (mV)
